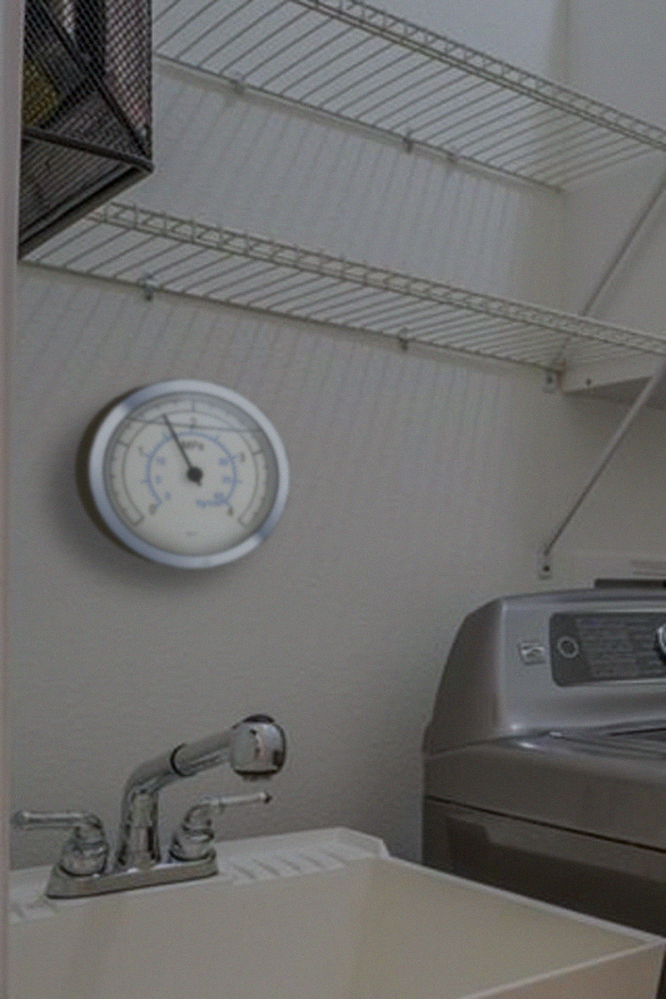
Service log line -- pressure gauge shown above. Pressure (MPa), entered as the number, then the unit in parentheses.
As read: 1.6 (MPa)
